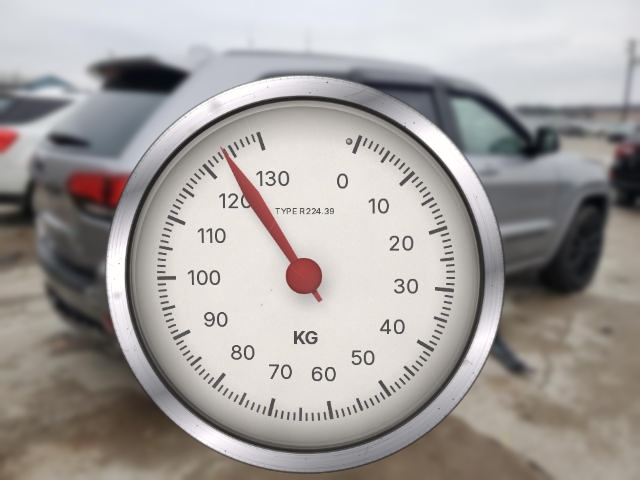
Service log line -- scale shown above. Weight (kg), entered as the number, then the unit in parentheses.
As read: 124 (kg)
